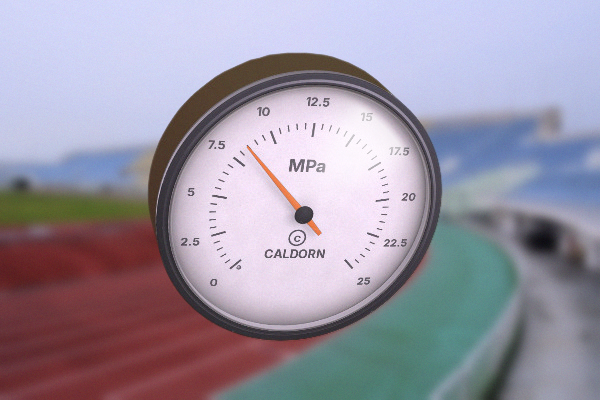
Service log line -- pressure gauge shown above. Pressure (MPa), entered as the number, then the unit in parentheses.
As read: 8.5 (MPa)
